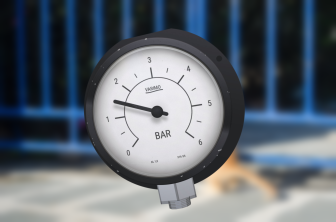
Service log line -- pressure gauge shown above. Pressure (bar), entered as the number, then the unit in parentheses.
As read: 1.5 (bar)
